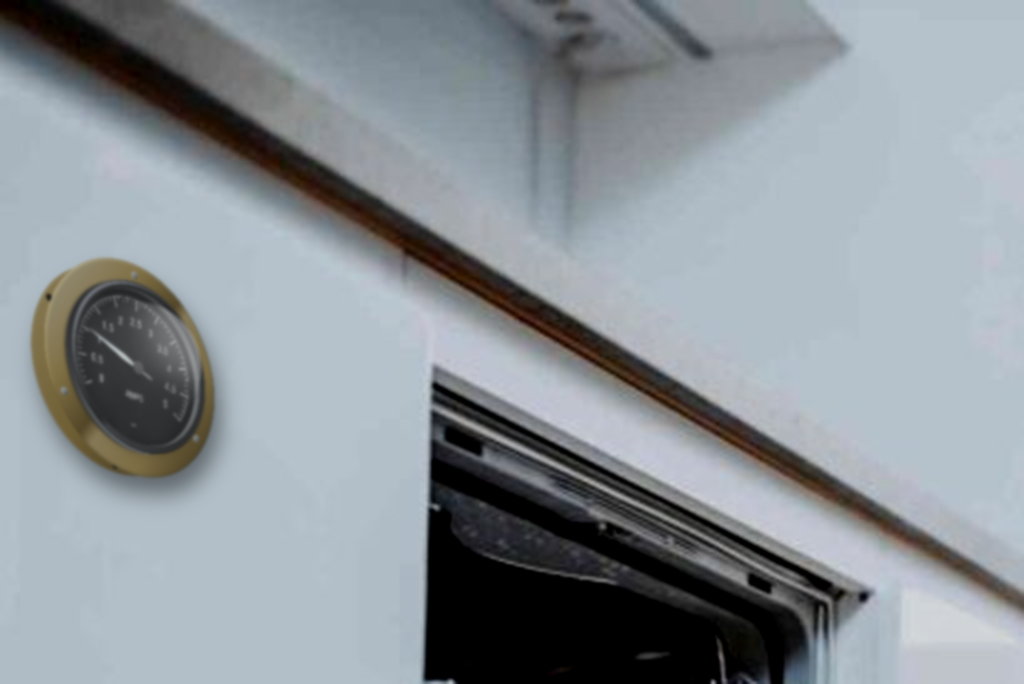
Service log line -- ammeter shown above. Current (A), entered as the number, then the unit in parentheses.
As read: 1 (A)
